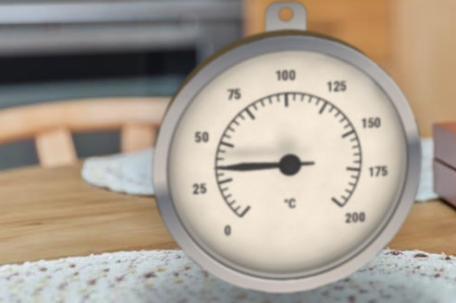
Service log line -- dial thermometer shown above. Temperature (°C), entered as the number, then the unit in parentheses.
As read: 35 (°C)
